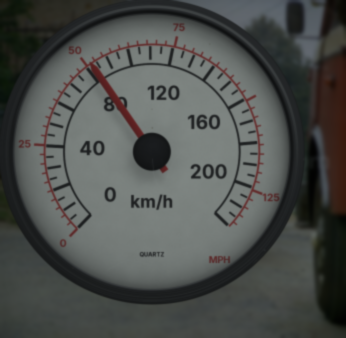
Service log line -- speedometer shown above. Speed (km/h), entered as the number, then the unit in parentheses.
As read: 82.5 (km/h)
